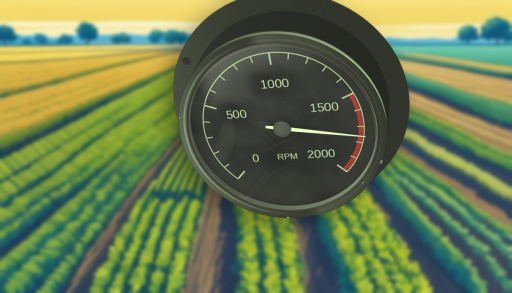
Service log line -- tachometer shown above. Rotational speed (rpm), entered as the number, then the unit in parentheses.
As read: 1750 (rpm)
